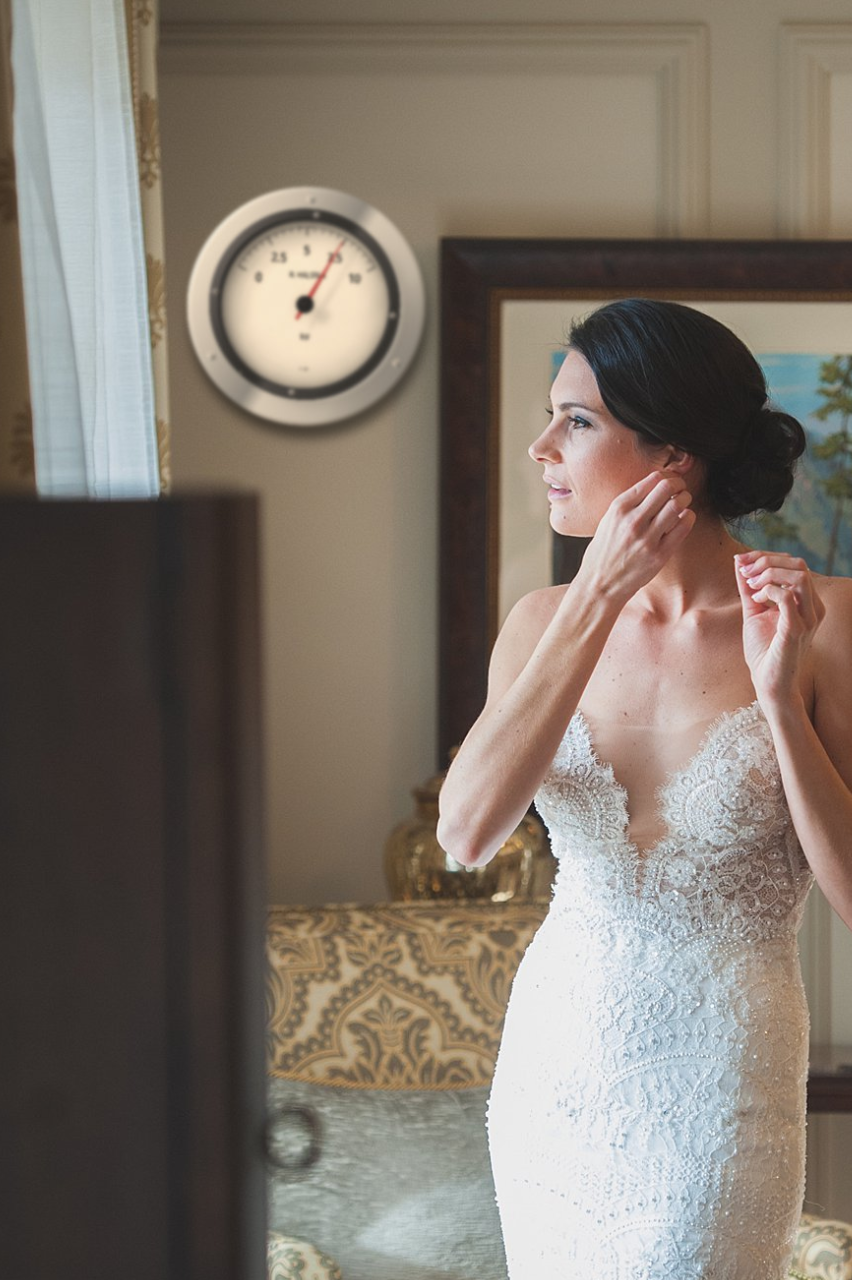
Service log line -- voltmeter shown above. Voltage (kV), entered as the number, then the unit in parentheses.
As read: 7.5 (kV)
